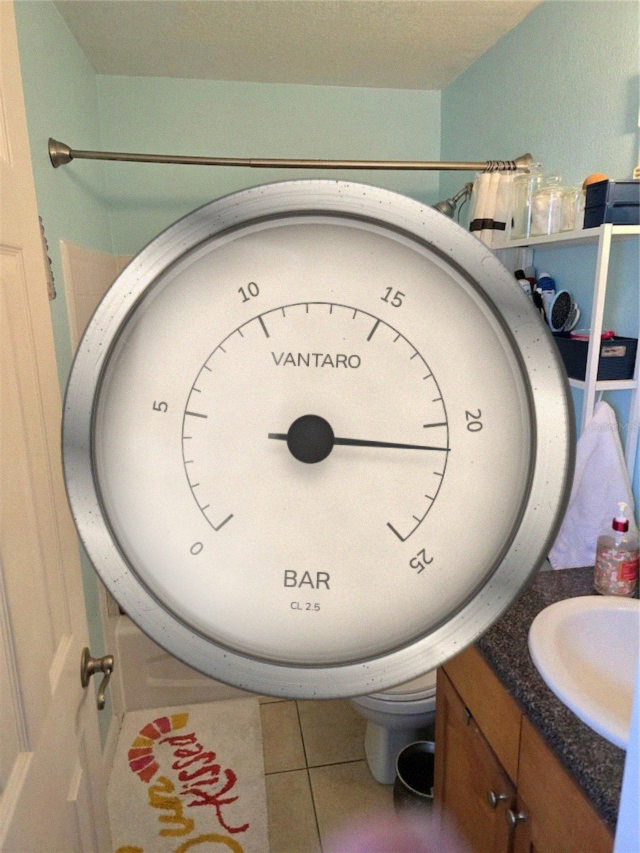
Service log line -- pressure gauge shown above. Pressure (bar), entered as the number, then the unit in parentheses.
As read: 21 (bar)
